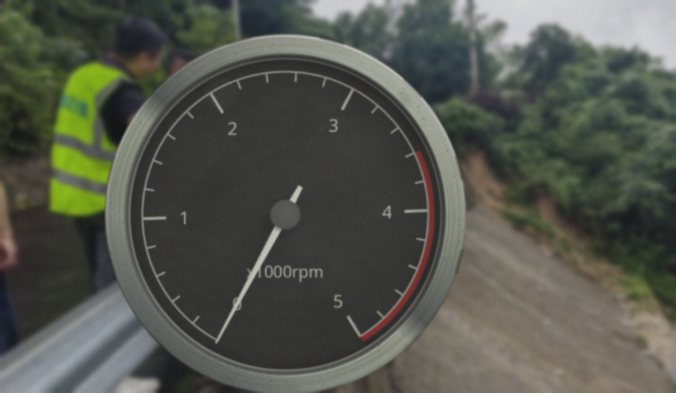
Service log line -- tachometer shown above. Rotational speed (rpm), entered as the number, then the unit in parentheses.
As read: 0 (rpm)
